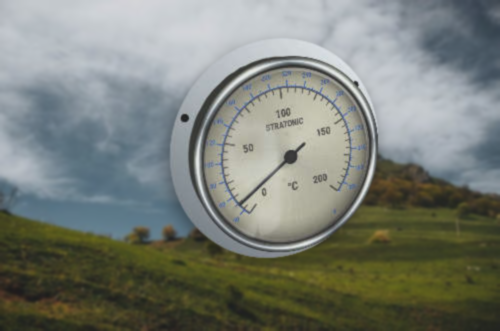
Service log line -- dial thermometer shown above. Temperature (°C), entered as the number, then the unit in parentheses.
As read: 10 (°C)
